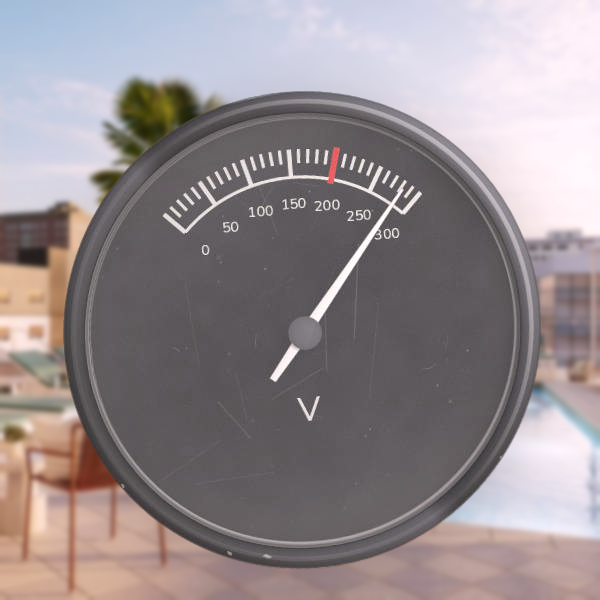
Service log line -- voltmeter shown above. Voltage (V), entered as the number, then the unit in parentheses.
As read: 280 (V)
